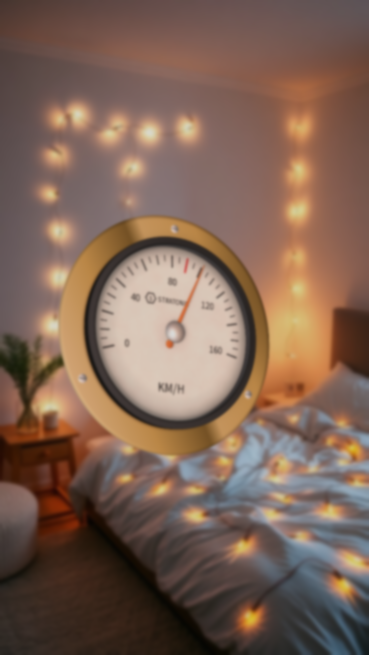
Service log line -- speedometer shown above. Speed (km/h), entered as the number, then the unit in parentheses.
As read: 100 (km/h)
